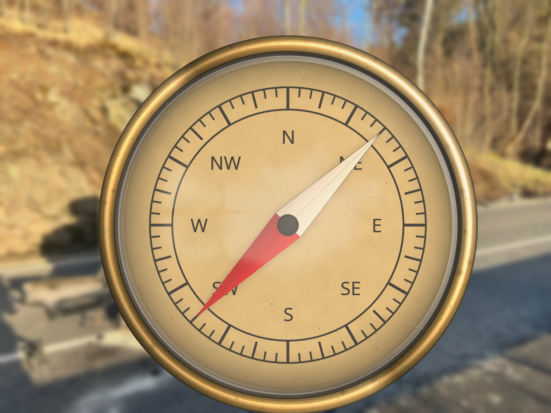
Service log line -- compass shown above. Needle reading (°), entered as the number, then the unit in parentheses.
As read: 225 (°)
